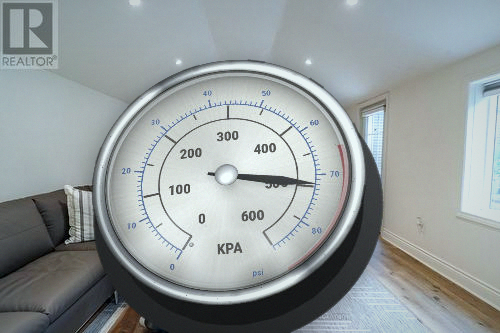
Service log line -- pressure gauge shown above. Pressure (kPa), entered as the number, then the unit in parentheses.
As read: 500 (kPa)
